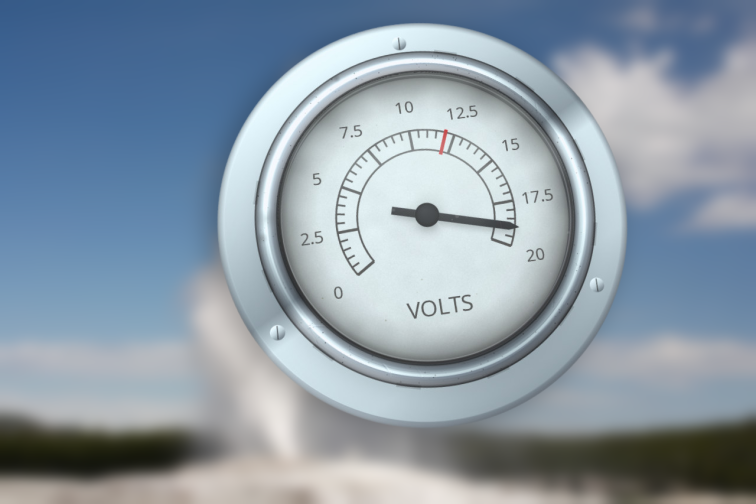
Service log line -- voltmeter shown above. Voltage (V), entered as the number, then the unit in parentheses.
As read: 19 (V)
